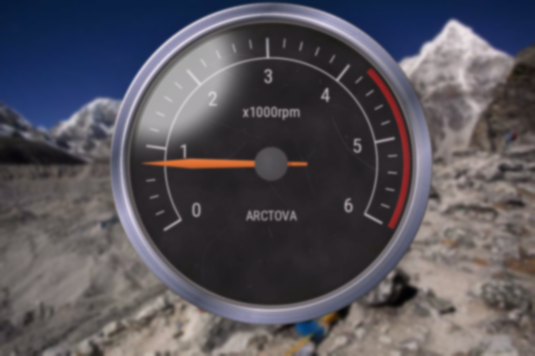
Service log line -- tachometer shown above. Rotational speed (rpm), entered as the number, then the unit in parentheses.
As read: 800 (rpm)
